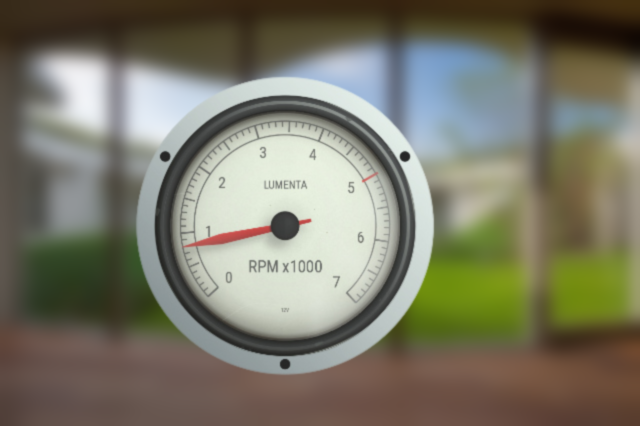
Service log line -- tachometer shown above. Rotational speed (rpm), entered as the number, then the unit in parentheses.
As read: 800 (rpm)
